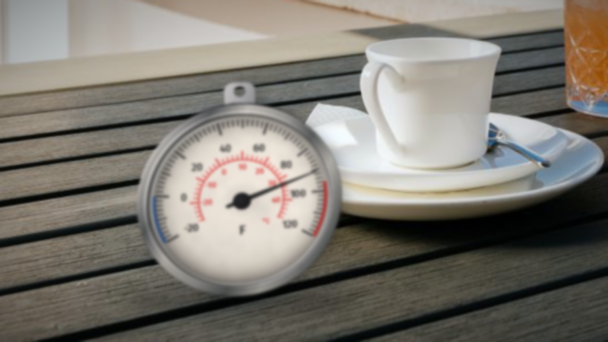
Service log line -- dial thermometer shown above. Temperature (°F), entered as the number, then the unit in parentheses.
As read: 90 (°F)
